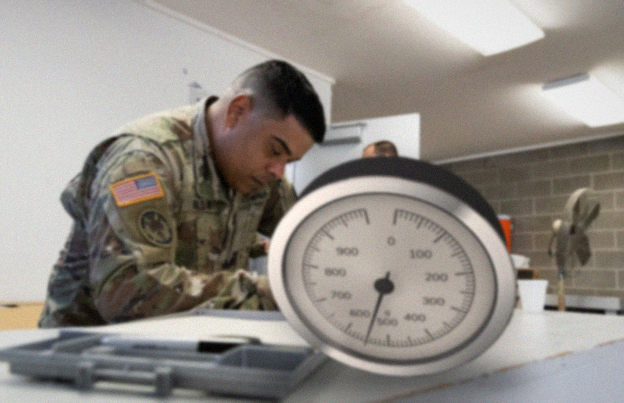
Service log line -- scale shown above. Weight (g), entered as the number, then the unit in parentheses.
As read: 550 (g)
